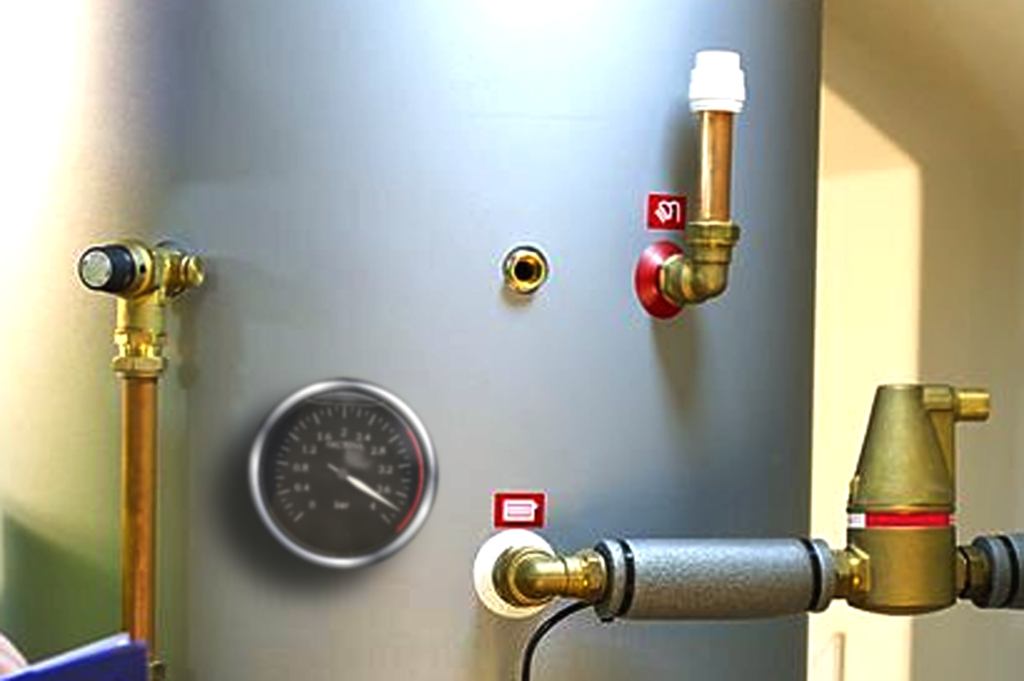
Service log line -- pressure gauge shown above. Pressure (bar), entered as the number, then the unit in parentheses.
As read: 3.8 (bar)
